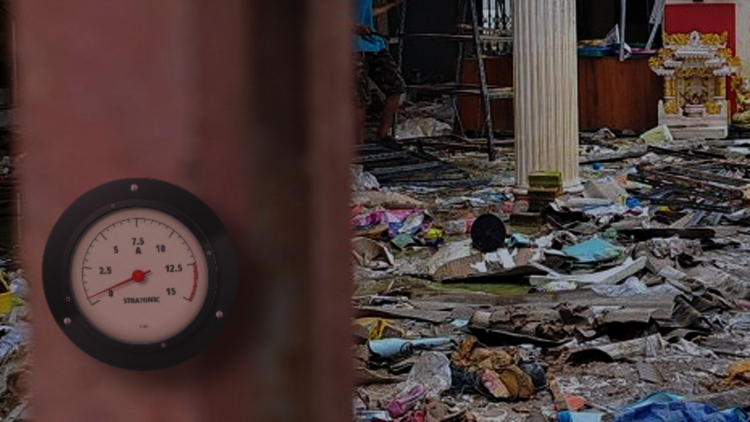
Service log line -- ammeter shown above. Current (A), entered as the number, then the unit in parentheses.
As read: 0.5 (A)
